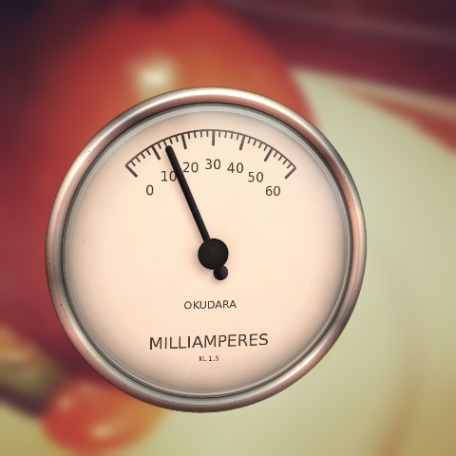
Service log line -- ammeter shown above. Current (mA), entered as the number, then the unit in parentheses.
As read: 14 (mA)
